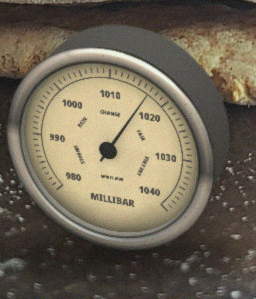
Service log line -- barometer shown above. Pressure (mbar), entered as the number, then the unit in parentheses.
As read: 1017 (mbar)
